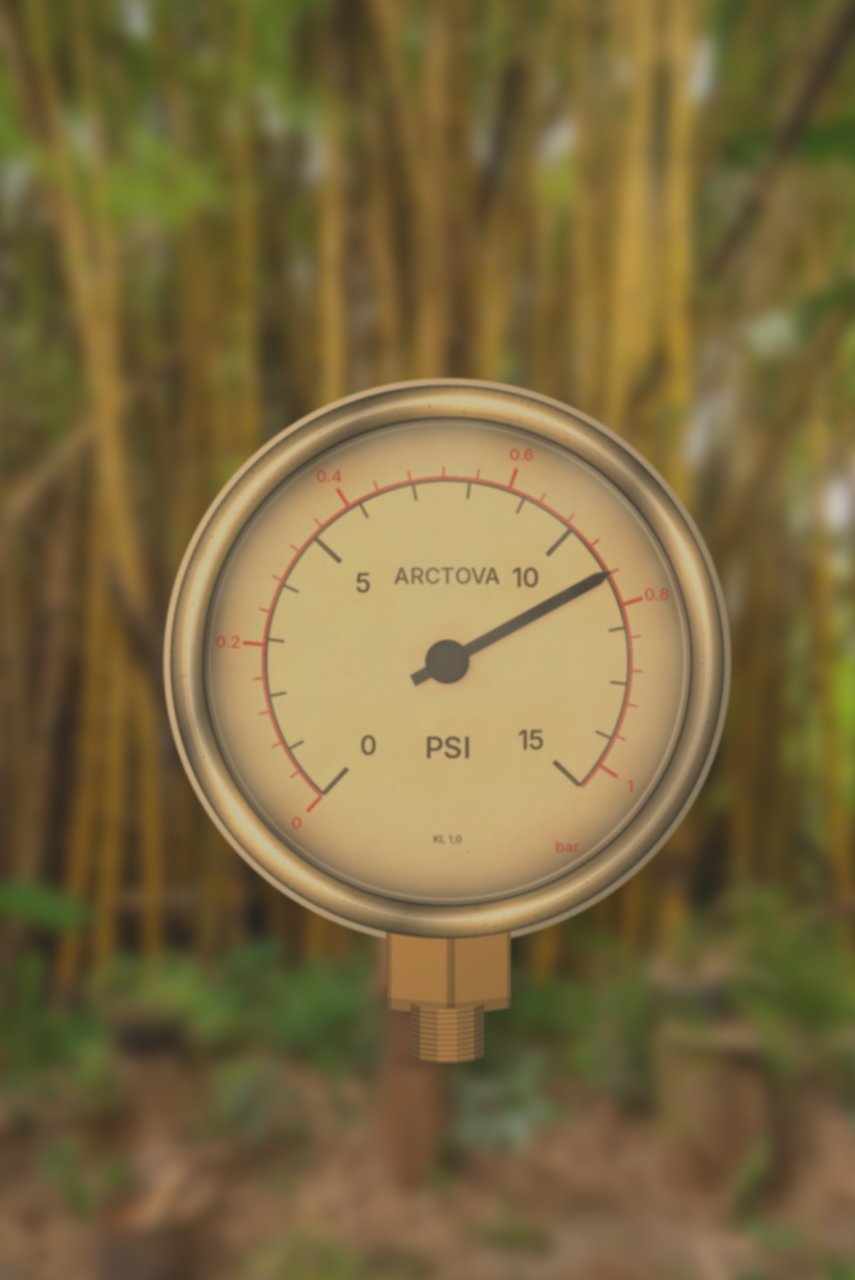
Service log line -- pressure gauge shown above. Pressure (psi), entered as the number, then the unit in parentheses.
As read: 11 (psi)
